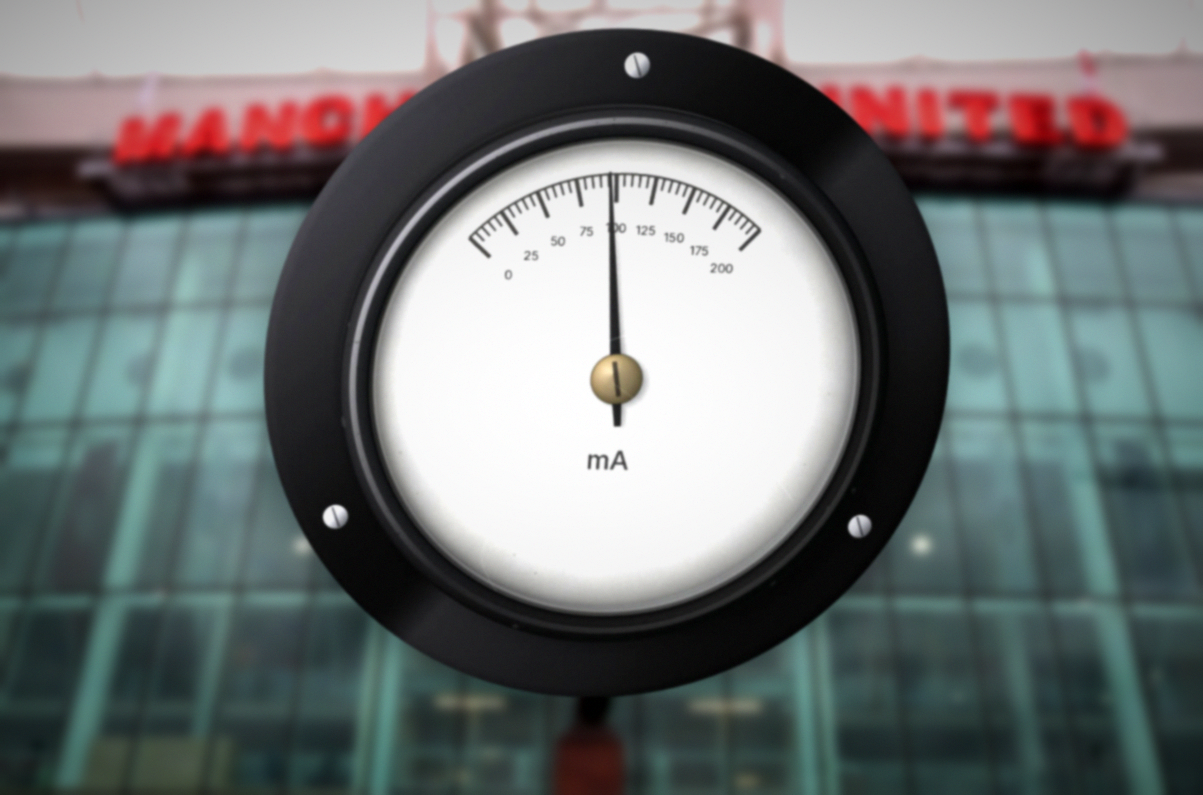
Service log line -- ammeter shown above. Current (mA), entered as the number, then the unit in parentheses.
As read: 95 (mA)
